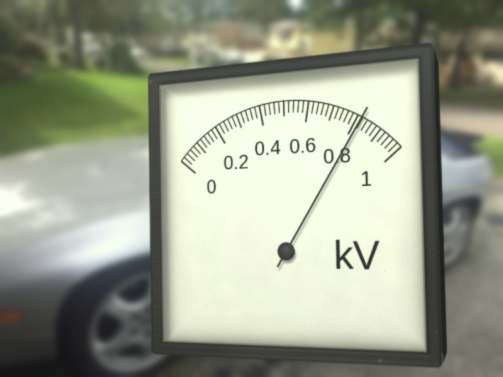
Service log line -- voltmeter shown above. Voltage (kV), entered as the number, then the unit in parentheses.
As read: 0.82 (kV)
